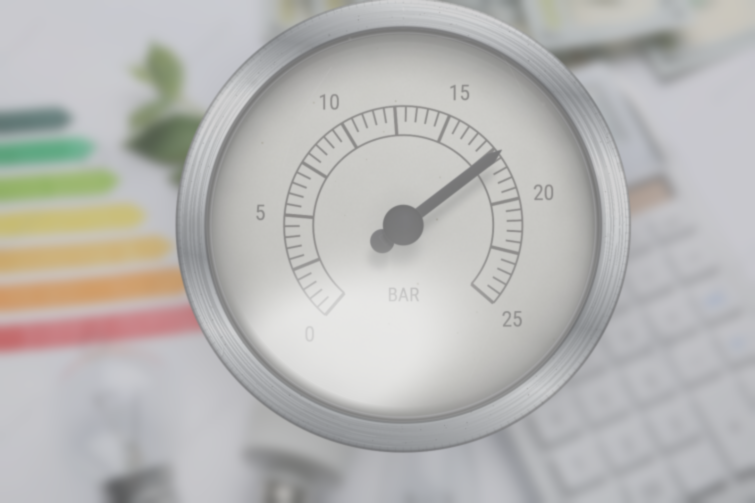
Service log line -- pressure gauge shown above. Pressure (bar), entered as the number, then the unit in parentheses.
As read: 17.75 (bar)
